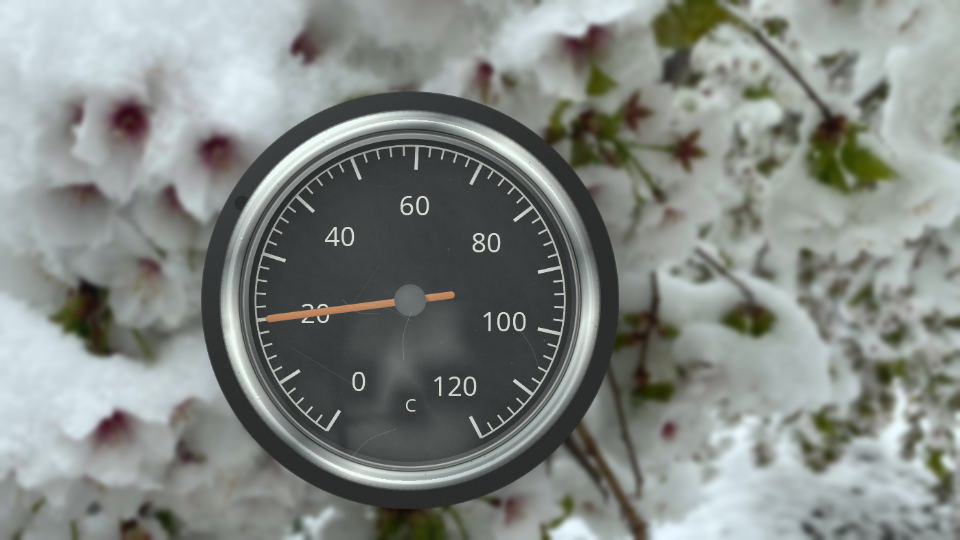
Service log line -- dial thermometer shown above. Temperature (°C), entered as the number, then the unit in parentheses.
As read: 20 (°C)
